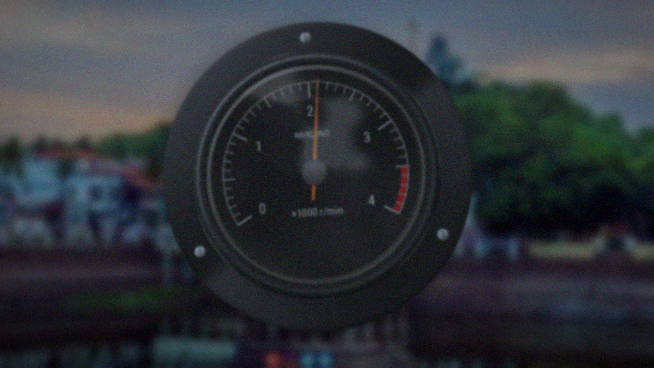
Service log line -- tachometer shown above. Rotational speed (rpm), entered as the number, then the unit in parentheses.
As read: 2100 (rpm)
